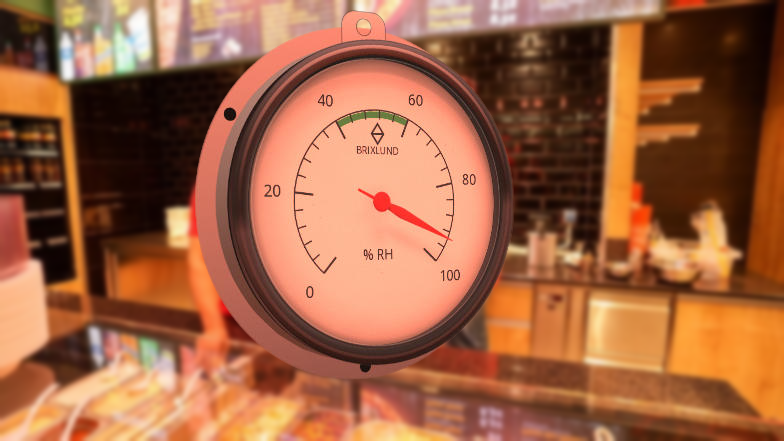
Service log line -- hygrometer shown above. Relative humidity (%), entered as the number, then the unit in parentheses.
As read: 94 (%)
